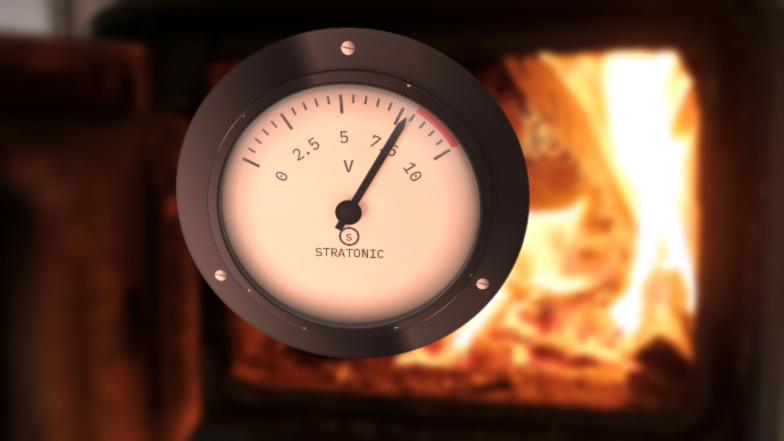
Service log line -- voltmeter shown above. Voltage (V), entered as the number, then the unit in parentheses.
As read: 7.75 (V)
